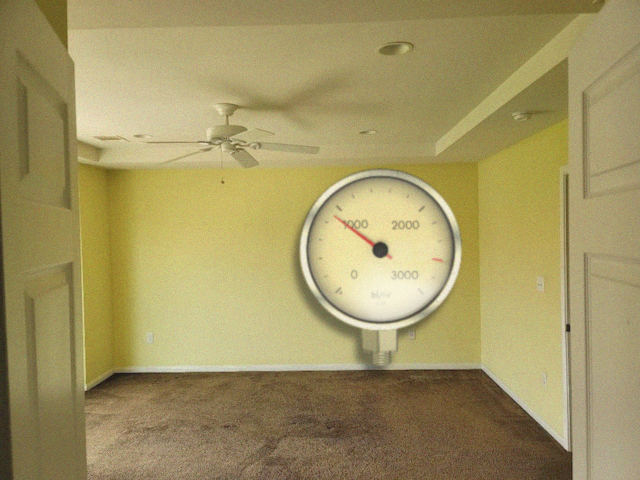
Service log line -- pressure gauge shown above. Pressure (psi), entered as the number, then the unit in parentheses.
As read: 900 (psi)
